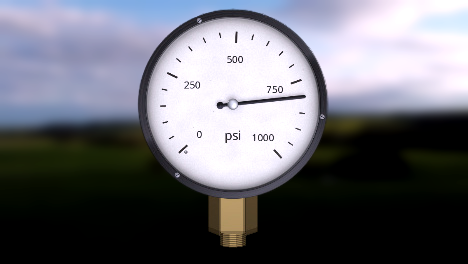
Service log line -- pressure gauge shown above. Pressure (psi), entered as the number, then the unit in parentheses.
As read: 800 (psi)
